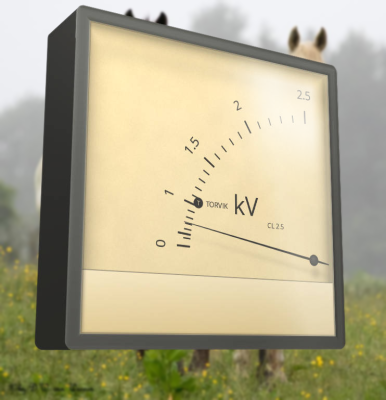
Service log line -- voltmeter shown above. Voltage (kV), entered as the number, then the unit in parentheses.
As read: 0.7 (kV)
